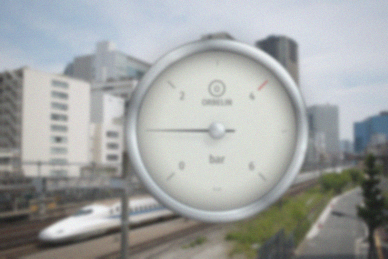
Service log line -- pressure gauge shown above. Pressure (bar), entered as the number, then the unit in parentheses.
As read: 1 (bar)
